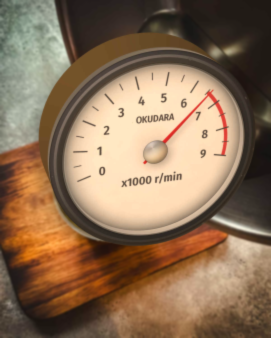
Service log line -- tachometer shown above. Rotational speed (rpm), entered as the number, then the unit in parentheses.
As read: 6500 (rpm)
